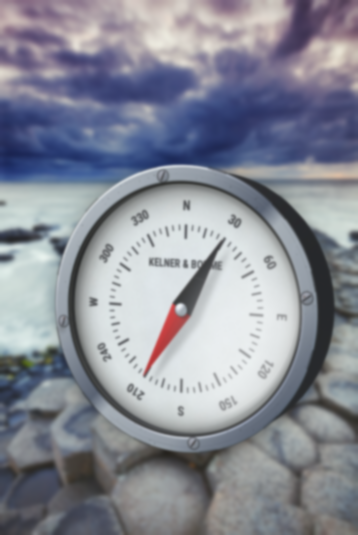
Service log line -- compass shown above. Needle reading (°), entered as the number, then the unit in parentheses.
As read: 210 (°)
